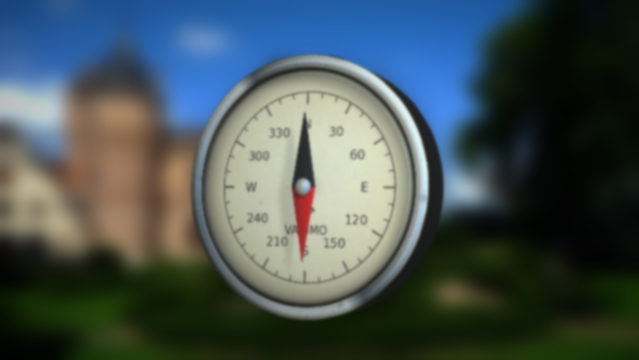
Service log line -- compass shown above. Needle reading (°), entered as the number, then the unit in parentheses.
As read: 180 (°)
